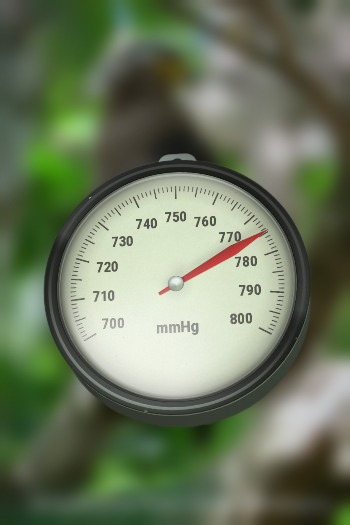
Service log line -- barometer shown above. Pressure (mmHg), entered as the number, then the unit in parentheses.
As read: 775 (mmHg)
